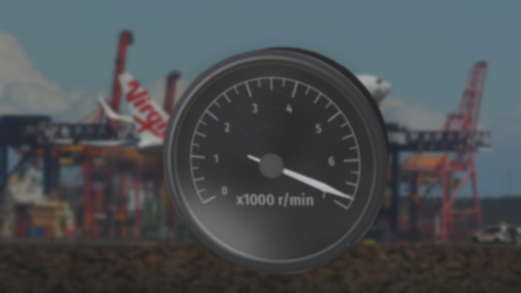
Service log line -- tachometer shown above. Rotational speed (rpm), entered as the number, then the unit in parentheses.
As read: 6750 (rpm)
